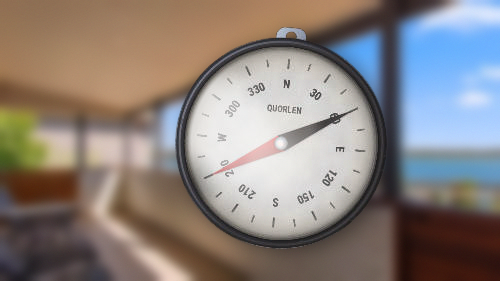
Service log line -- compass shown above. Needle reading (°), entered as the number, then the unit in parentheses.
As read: 240 (°)
